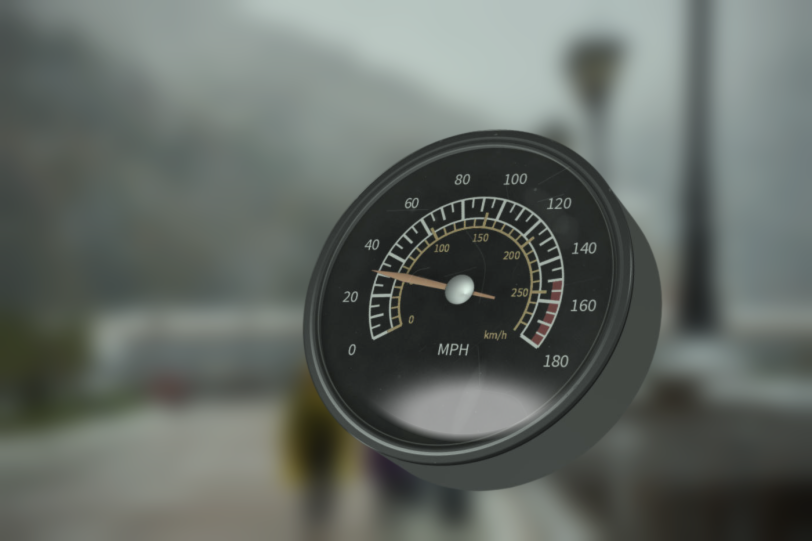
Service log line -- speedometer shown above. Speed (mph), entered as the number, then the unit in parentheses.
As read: 30 (mph)
